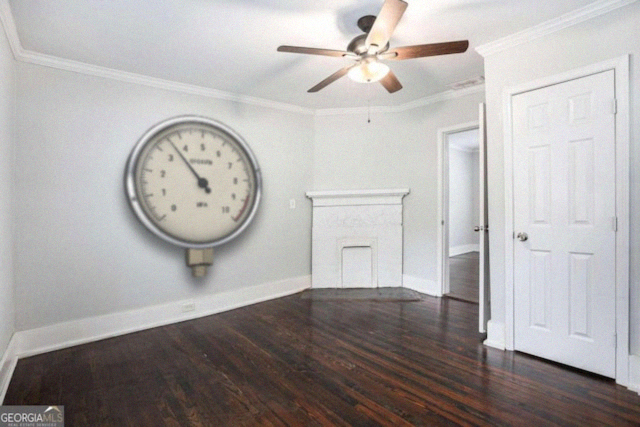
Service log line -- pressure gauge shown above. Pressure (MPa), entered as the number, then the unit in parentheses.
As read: 3.5 (MPa)
